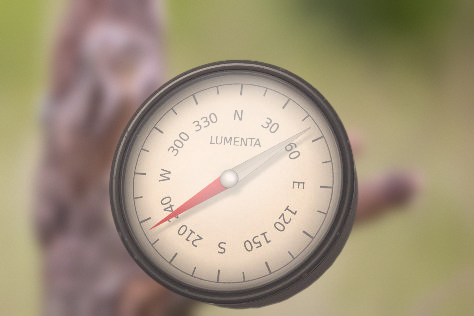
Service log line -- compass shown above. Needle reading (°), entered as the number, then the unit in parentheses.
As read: 232.5 (°)
